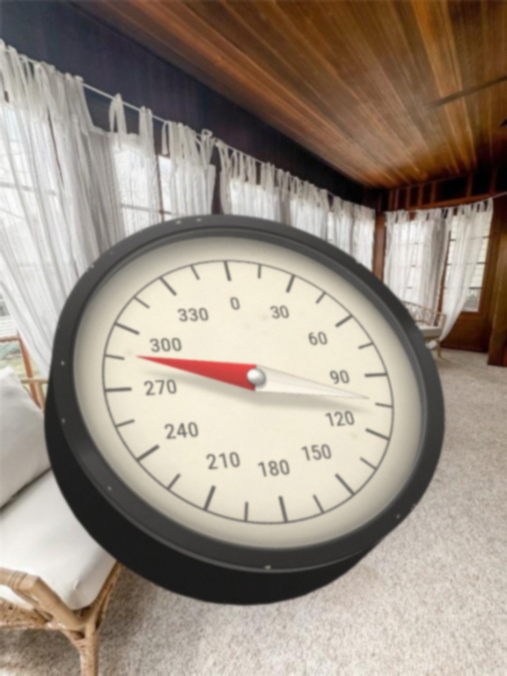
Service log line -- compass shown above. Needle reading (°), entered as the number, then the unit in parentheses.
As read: 285 (°)
